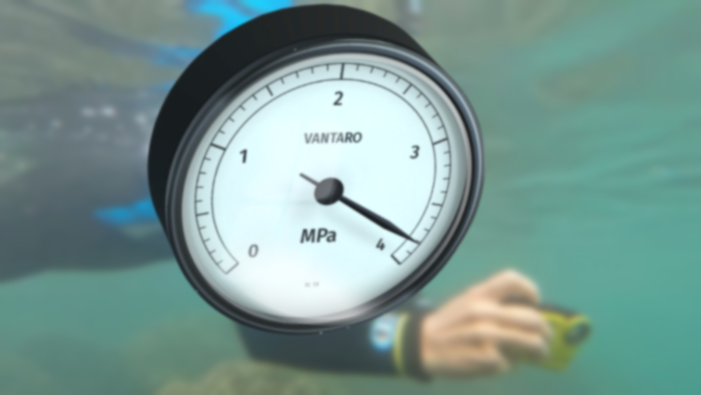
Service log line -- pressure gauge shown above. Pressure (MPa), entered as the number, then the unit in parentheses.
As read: 3.8 (MPa)
